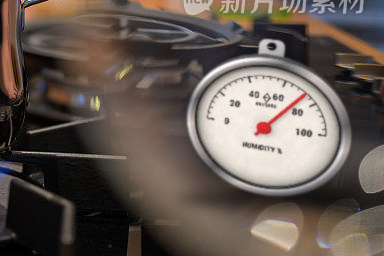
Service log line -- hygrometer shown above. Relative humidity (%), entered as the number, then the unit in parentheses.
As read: 72 (%)
